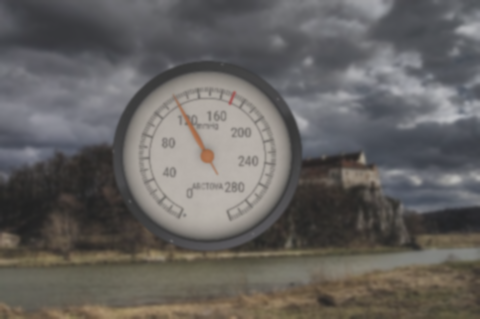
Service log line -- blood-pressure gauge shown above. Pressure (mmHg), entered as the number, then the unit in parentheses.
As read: 120 (mmHg)
